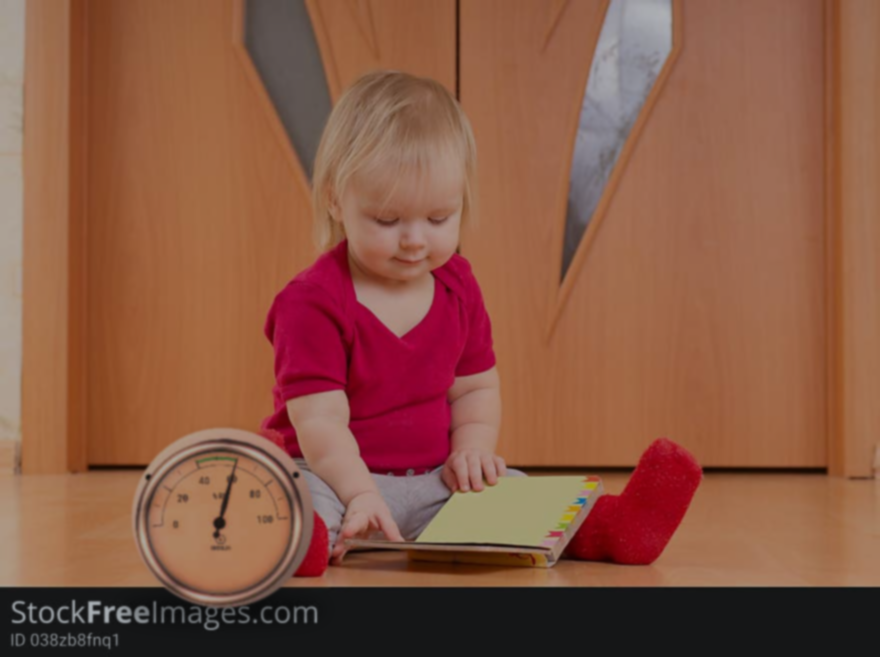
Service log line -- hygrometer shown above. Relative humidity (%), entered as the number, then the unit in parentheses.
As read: 60 (%)
